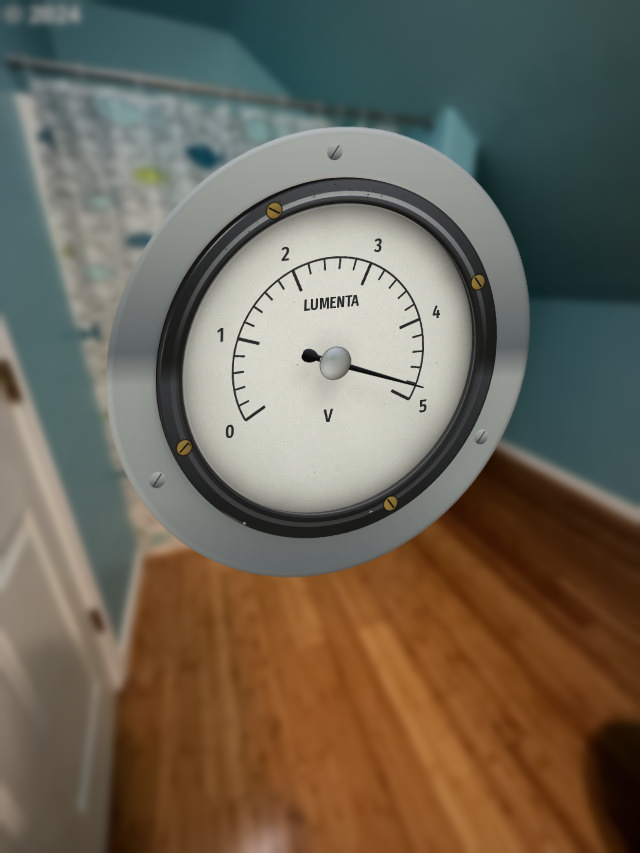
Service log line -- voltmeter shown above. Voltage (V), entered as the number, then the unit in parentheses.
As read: 4.8 (V)
